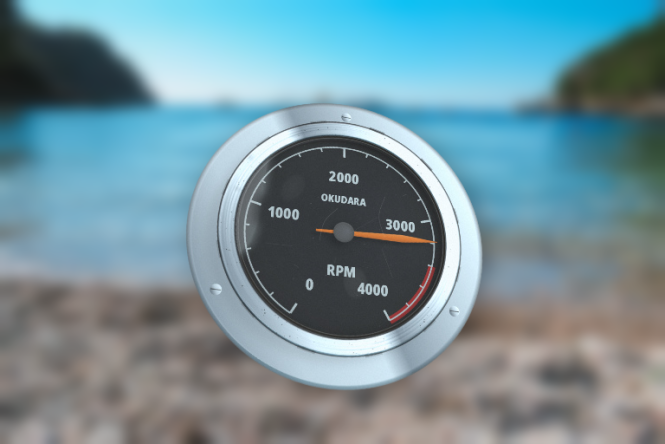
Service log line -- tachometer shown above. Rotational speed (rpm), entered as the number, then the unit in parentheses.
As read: 3200 (rpm)
